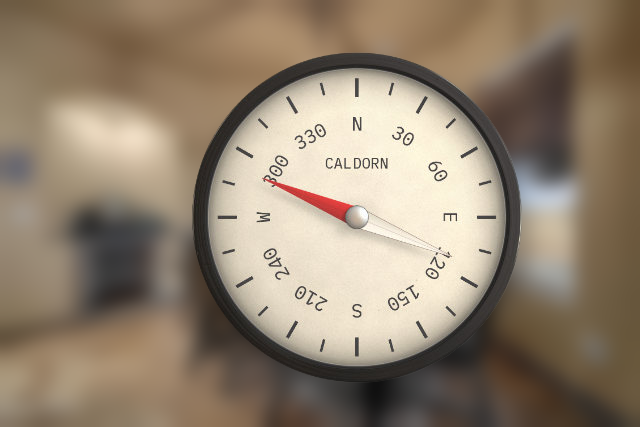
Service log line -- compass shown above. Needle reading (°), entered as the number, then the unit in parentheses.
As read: 292.5 (°)
